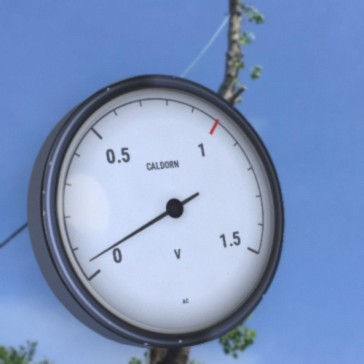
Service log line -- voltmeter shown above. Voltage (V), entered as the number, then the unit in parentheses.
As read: 0.05 (V)
